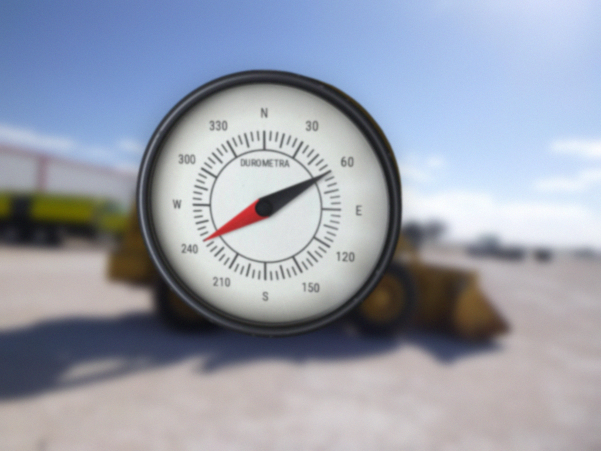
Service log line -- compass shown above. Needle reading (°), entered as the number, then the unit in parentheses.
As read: 240 (°)
